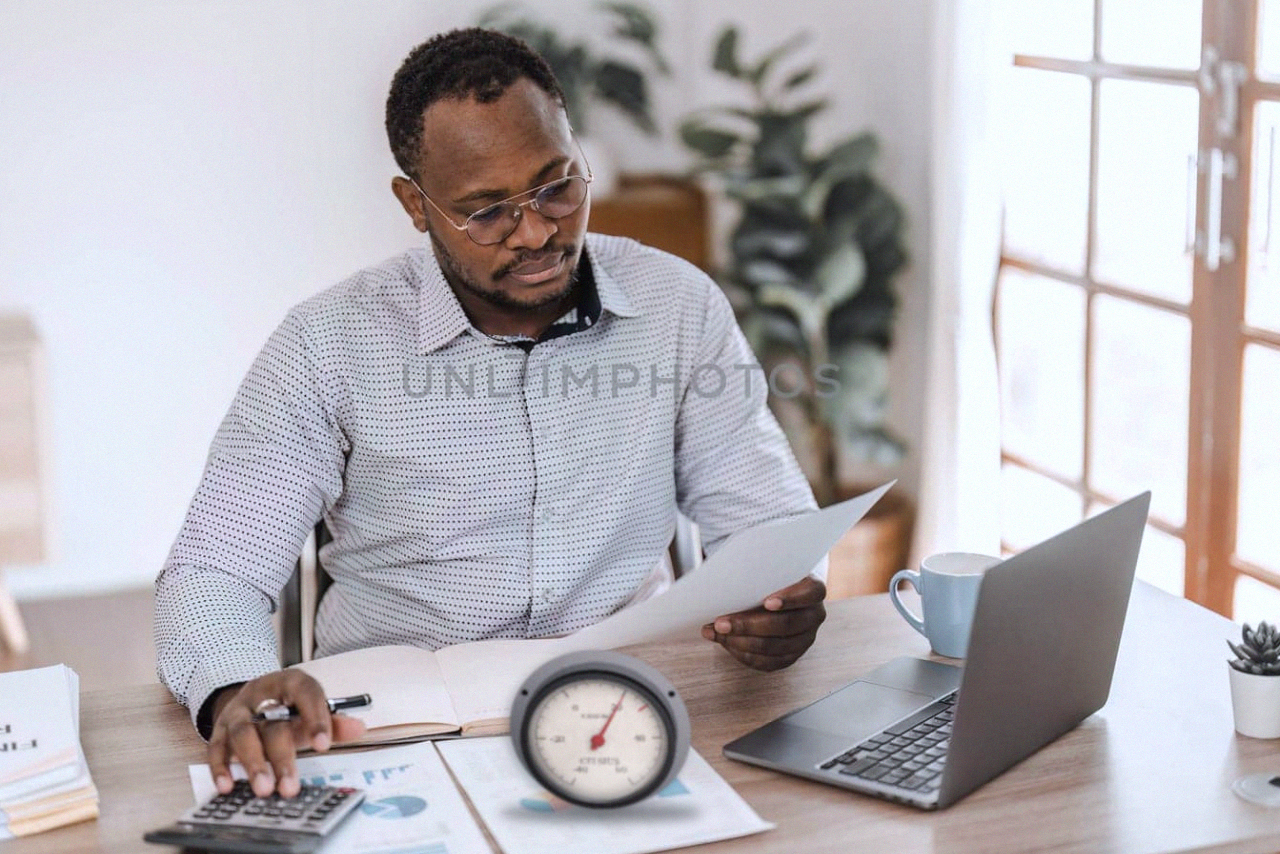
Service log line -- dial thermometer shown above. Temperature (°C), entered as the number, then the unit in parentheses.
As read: 20 (°C)
